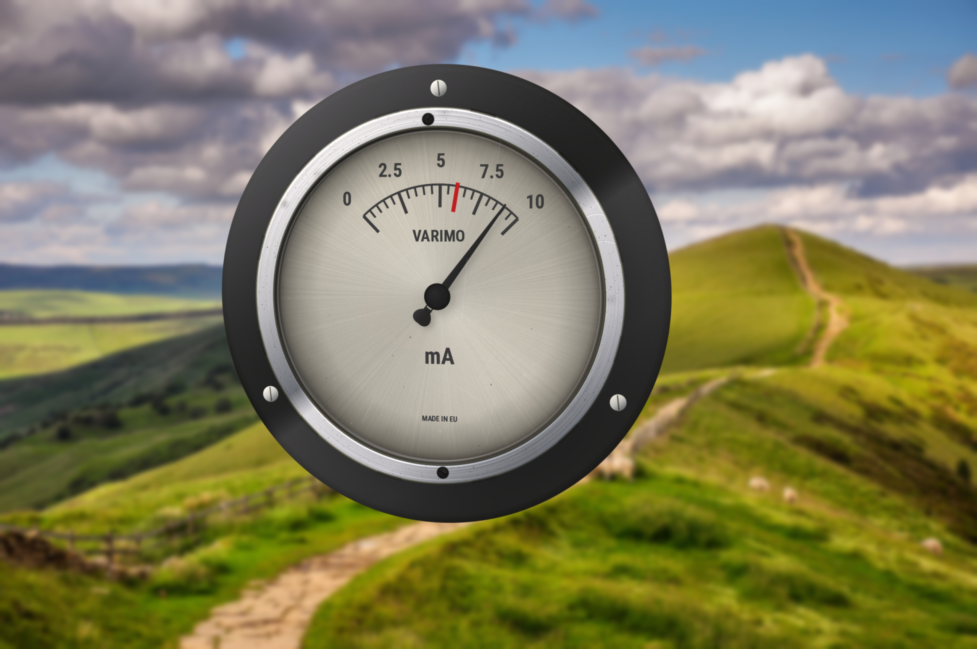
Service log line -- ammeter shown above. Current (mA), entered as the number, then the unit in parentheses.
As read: 9 (mA)
